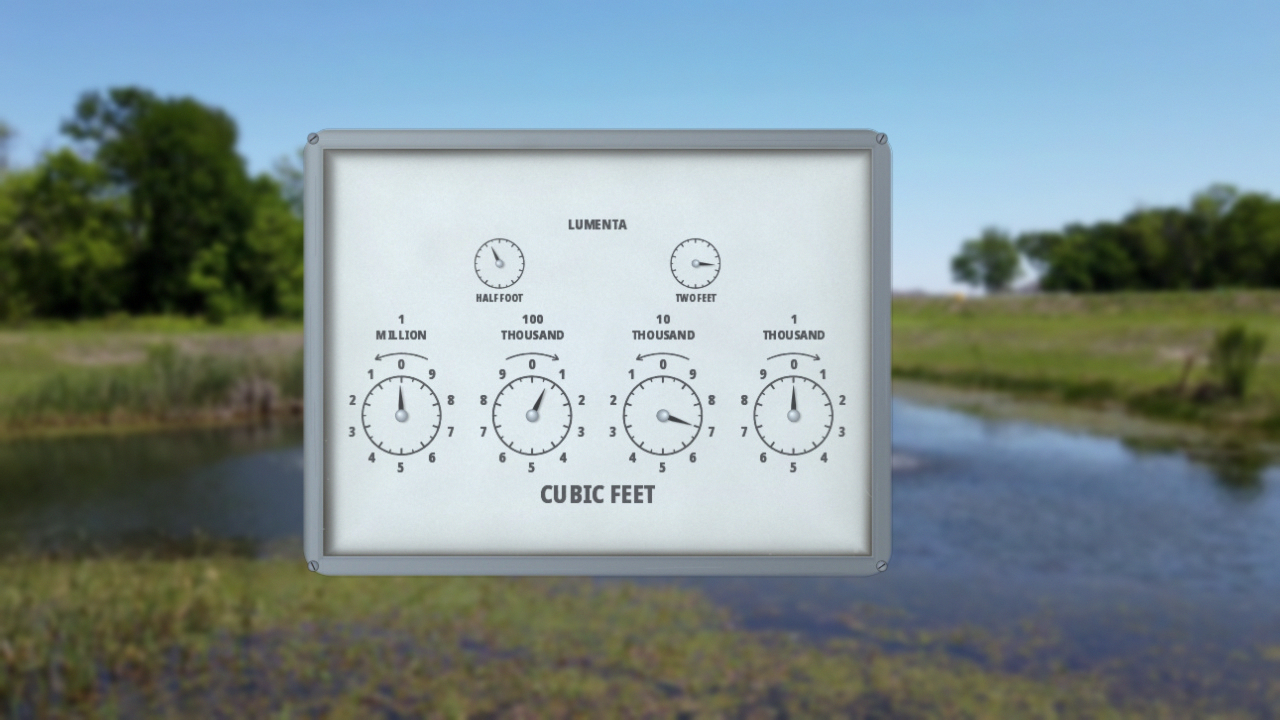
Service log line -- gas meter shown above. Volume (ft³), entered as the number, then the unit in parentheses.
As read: 7000 (ft³)
